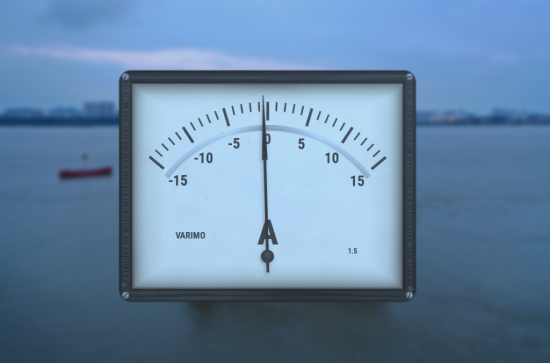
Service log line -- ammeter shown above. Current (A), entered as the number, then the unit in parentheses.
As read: -0.5 (A)
